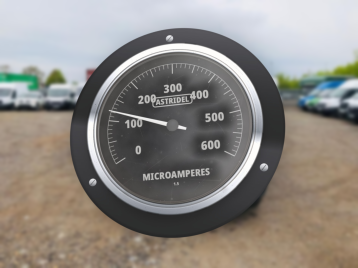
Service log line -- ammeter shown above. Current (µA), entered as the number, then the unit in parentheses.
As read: 120 (µA)
